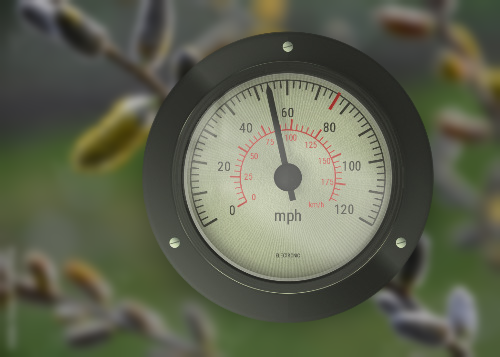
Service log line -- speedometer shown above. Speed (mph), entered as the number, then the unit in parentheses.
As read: 54 (mph)
